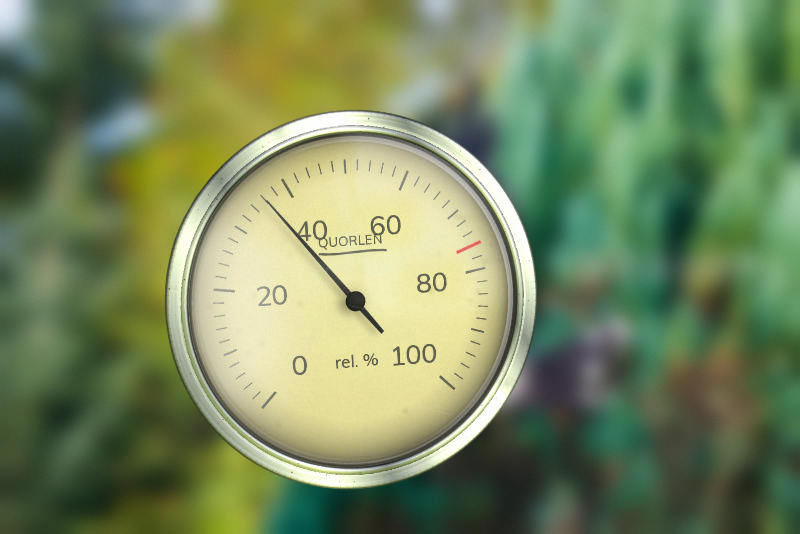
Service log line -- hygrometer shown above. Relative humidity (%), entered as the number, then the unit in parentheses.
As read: 36 (%)
